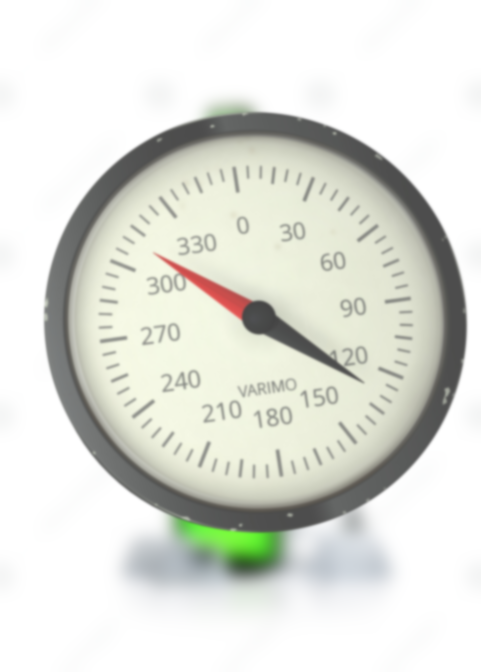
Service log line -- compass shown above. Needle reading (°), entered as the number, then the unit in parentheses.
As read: 310 (°)
